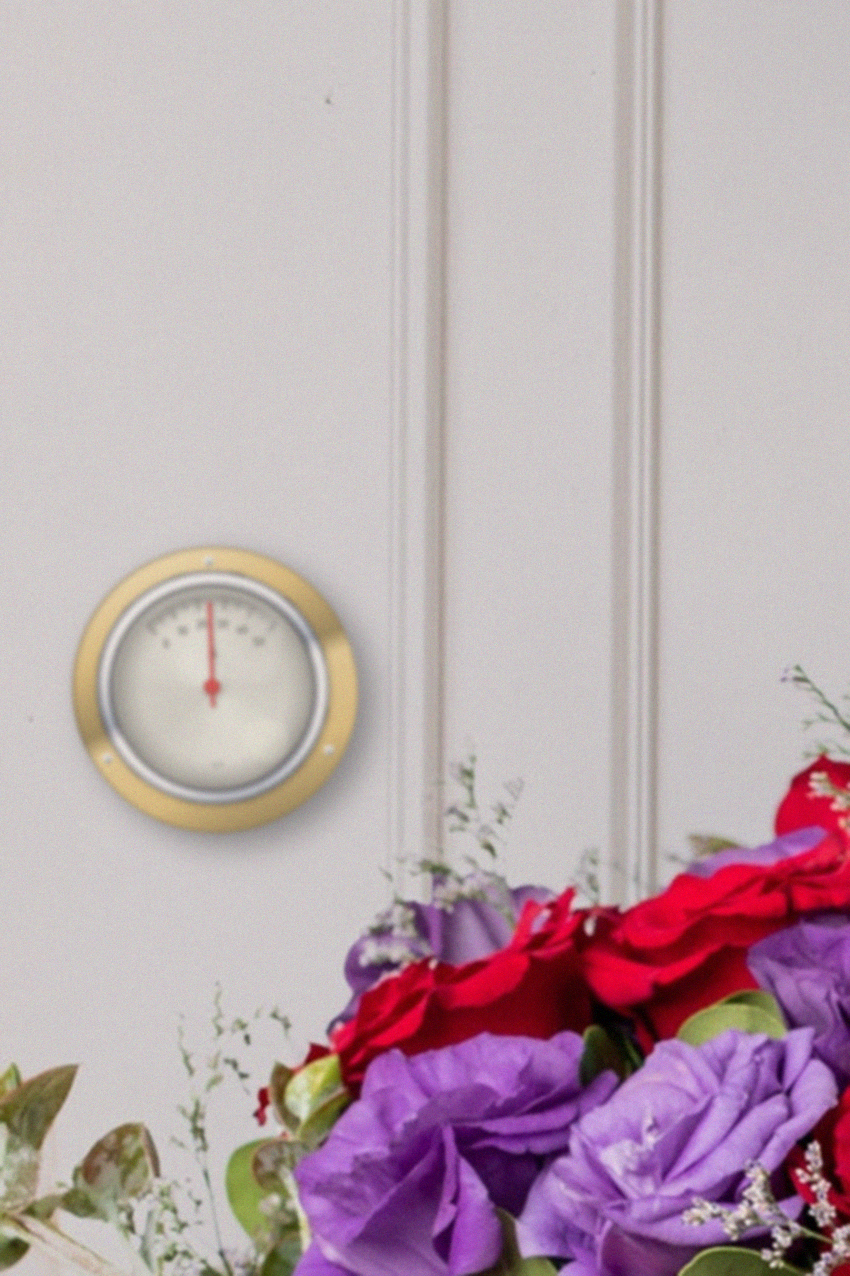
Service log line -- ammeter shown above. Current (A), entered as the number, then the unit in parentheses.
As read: 25 (A)
